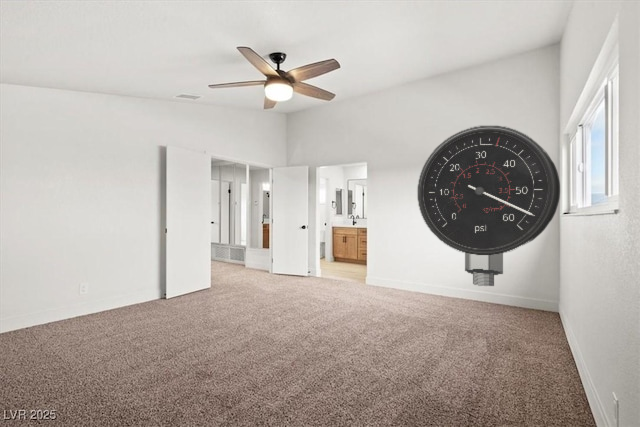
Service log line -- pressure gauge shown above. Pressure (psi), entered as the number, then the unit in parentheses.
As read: 56 (psi)
